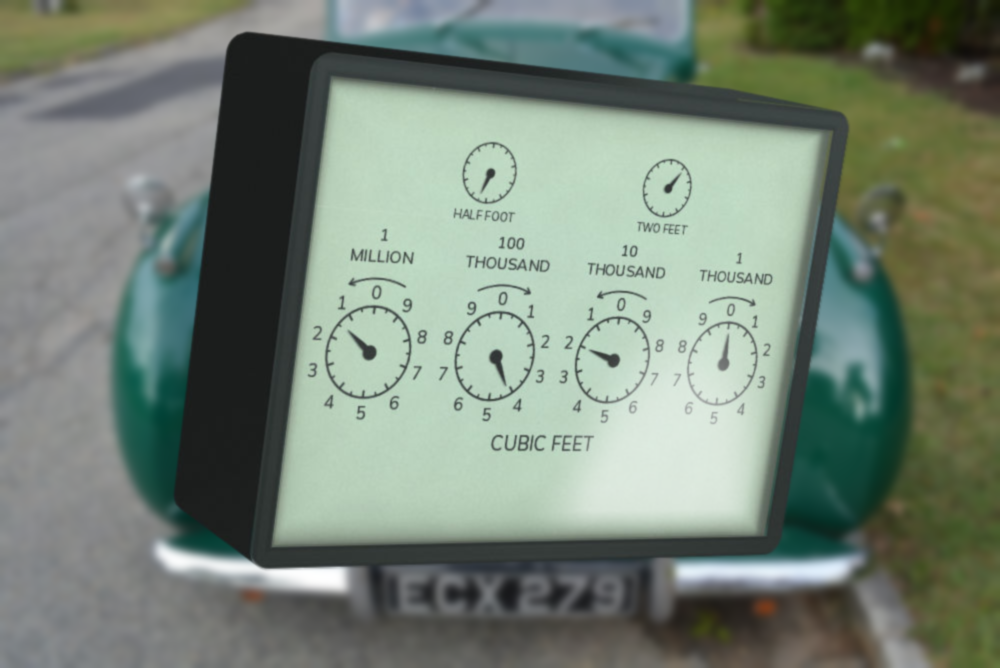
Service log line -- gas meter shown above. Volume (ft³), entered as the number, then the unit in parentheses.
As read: 142000 (ft³)
